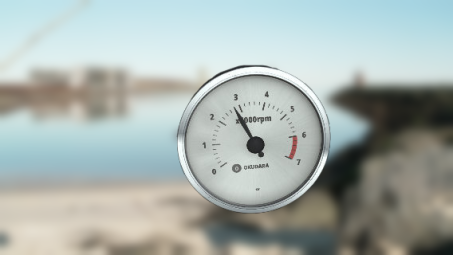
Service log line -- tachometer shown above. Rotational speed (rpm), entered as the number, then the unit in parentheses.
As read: 2800 (rpm)
